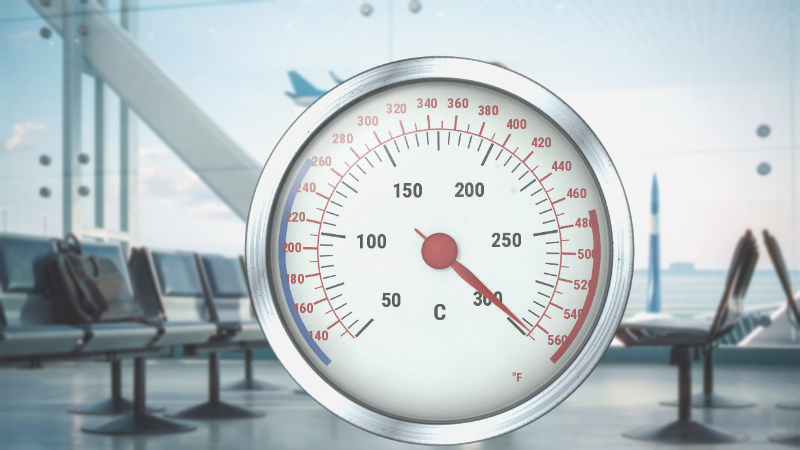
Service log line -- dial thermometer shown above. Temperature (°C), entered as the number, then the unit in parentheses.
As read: 297.5 (°C)
